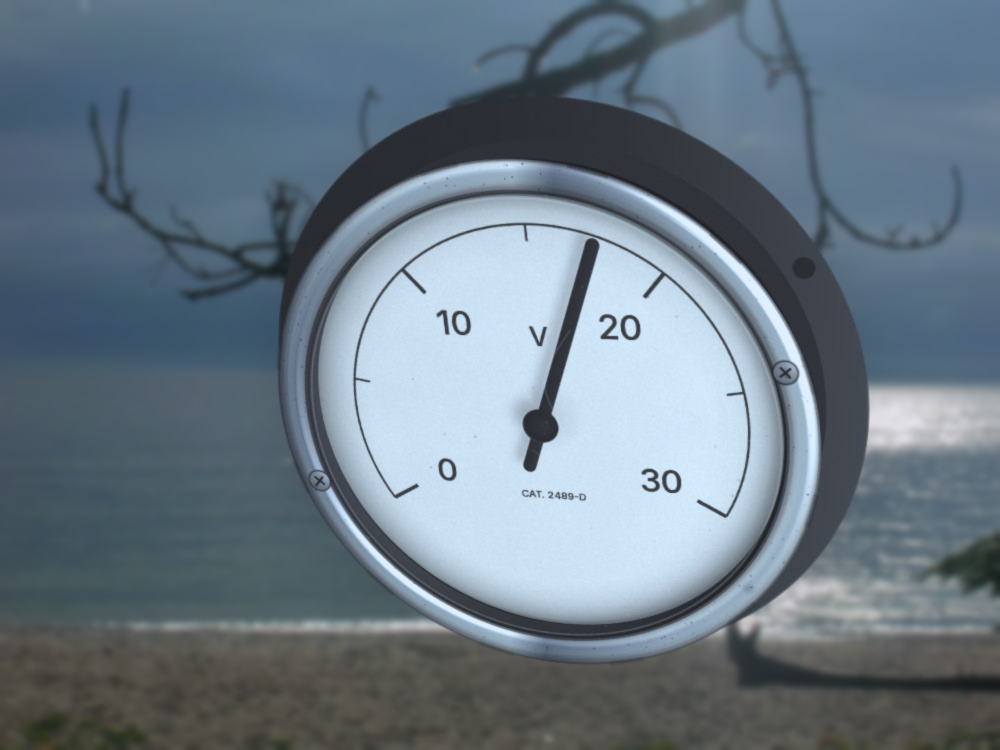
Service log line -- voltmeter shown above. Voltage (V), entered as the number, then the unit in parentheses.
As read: 17.5 (V)
